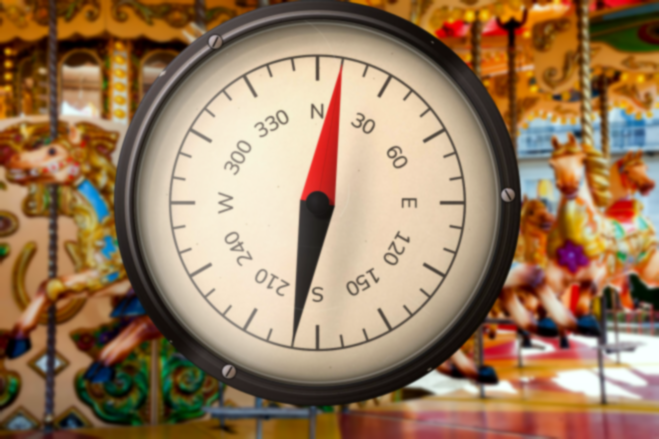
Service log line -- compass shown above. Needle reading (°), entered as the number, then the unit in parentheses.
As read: 10 (°)
